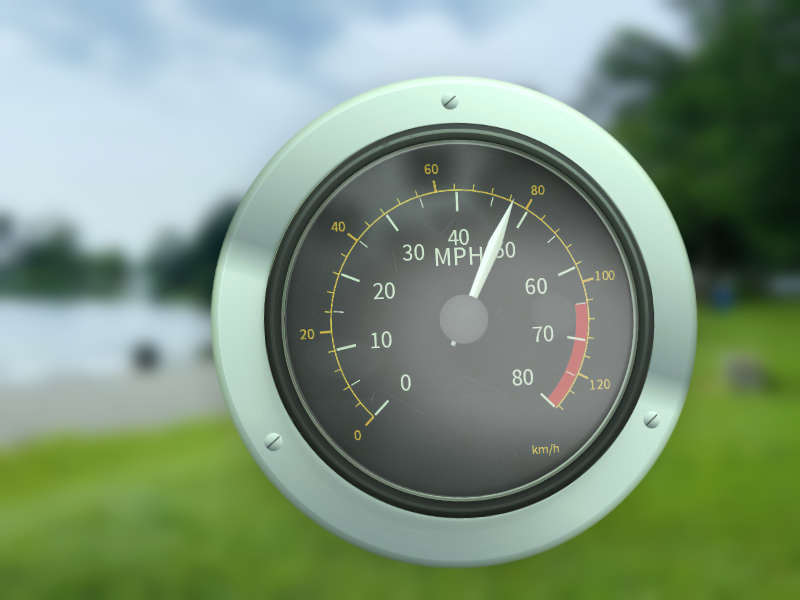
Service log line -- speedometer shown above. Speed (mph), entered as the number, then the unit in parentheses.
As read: 47.5 (mph)
